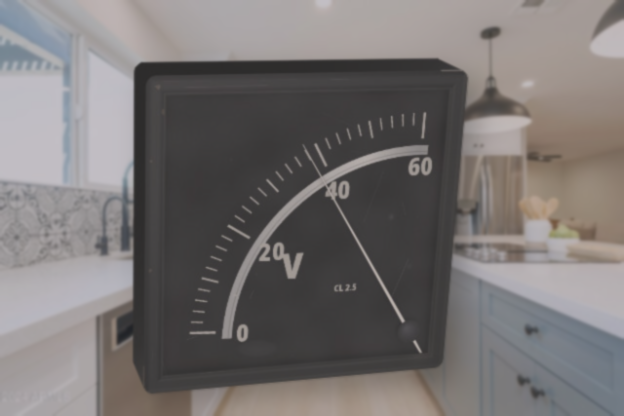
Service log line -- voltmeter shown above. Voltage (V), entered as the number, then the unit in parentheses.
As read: 38 (V)
